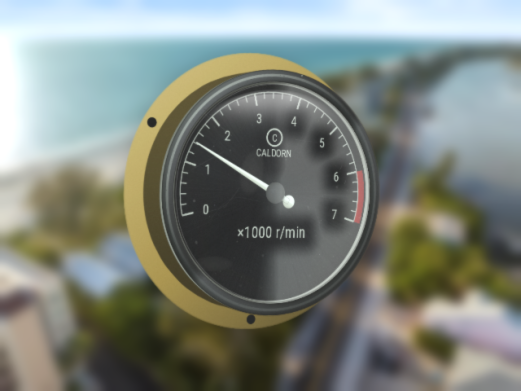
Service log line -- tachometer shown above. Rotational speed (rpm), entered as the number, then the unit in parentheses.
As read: 1400 (rpm)
